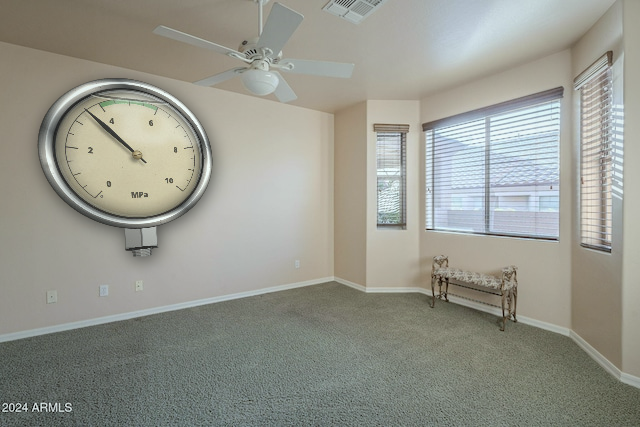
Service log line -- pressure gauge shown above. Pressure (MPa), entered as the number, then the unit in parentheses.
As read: 3.5 (MPa)
